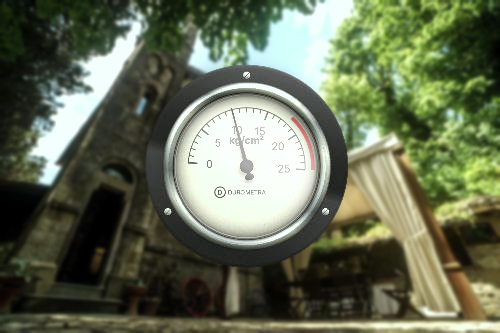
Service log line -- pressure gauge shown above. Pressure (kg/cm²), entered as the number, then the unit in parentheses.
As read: 10 (kg/cm²)
